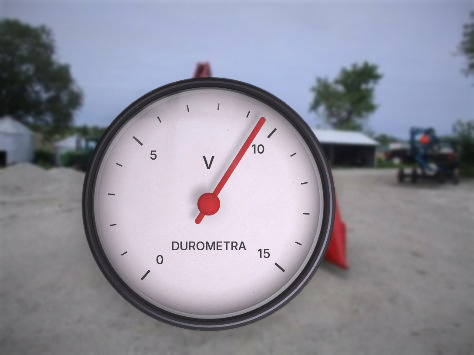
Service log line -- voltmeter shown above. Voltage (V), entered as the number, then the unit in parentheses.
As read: 9.5 (V)
